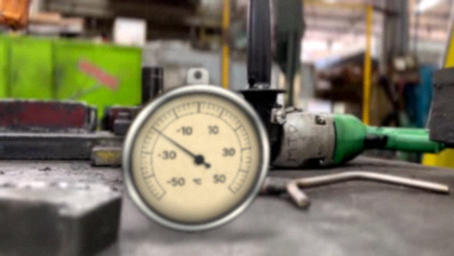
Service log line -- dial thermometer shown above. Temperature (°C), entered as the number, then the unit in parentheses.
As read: -20 (°C)
